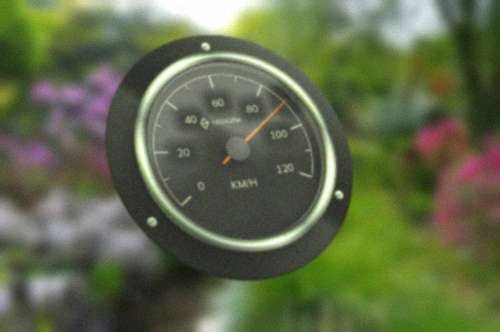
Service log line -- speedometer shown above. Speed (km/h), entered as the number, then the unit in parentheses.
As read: 90 (km/h)
